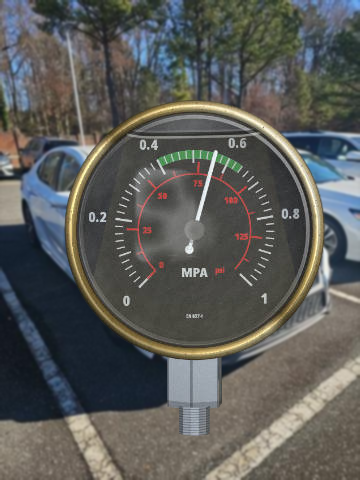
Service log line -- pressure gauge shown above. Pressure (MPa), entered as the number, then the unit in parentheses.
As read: 0.56 (MPa)
